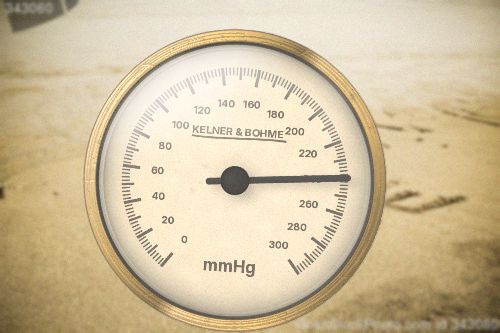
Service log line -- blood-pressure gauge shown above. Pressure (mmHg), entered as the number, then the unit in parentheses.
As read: 240 (mmHg)
